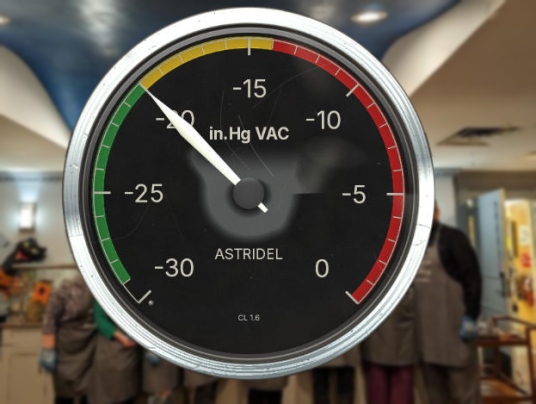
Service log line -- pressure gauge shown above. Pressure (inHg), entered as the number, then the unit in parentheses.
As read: -20 (inHg)
